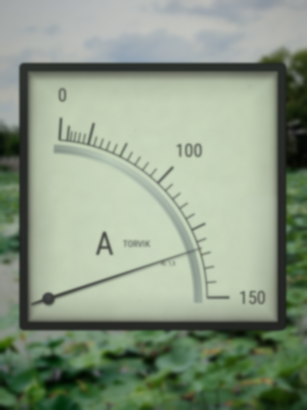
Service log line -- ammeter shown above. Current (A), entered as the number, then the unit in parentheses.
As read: 132.5 (A)
